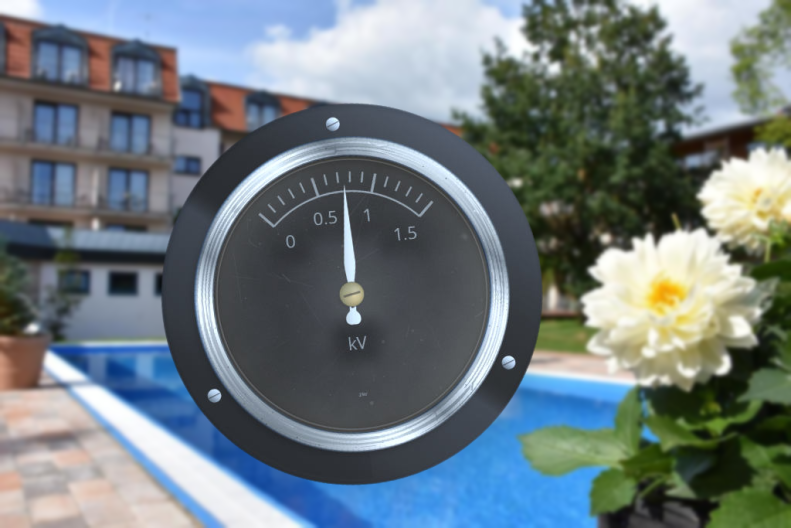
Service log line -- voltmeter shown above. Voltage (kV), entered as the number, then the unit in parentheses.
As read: 0.75 (kV)
